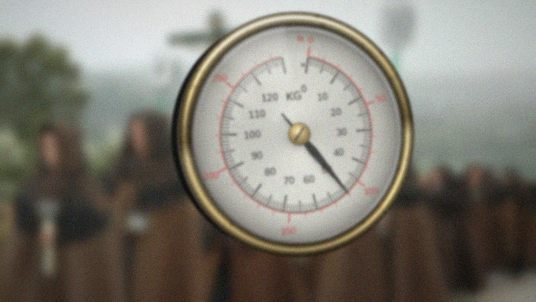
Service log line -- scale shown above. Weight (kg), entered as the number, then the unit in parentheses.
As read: 50 (kg)
